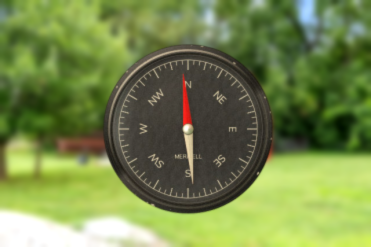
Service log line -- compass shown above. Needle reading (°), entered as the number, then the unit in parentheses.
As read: 355 (°)
